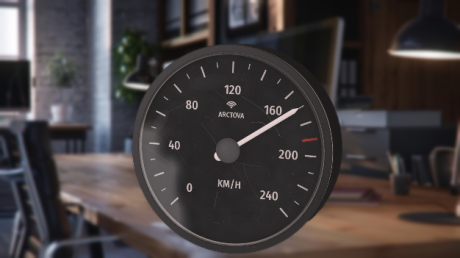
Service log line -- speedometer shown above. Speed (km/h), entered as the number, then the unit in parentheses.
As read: 170 (km/h)
